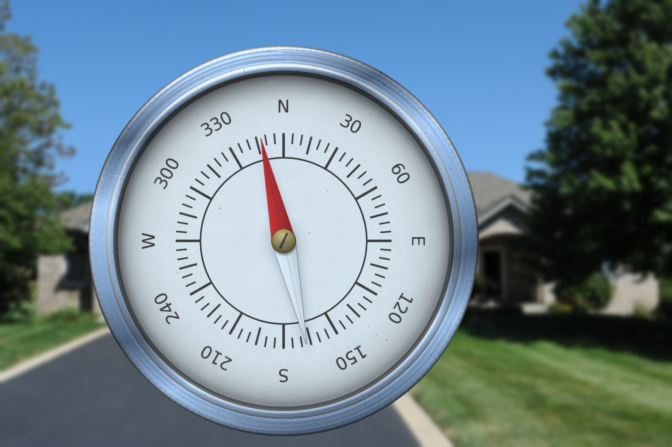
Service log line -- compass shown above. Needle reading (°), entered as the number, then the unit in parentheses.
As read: 347.5 (°)
